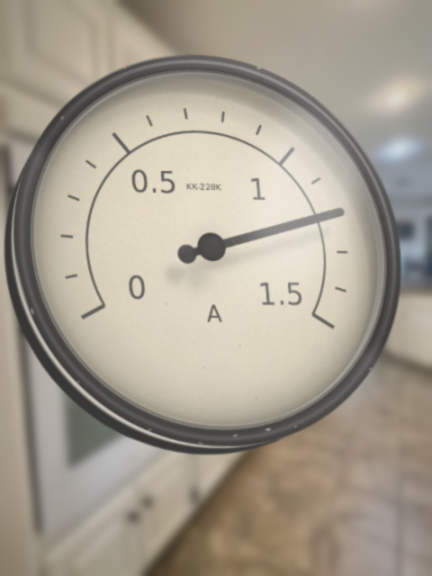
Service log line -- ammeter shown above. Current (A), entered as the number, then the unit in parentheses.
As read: 1.2 (A)
